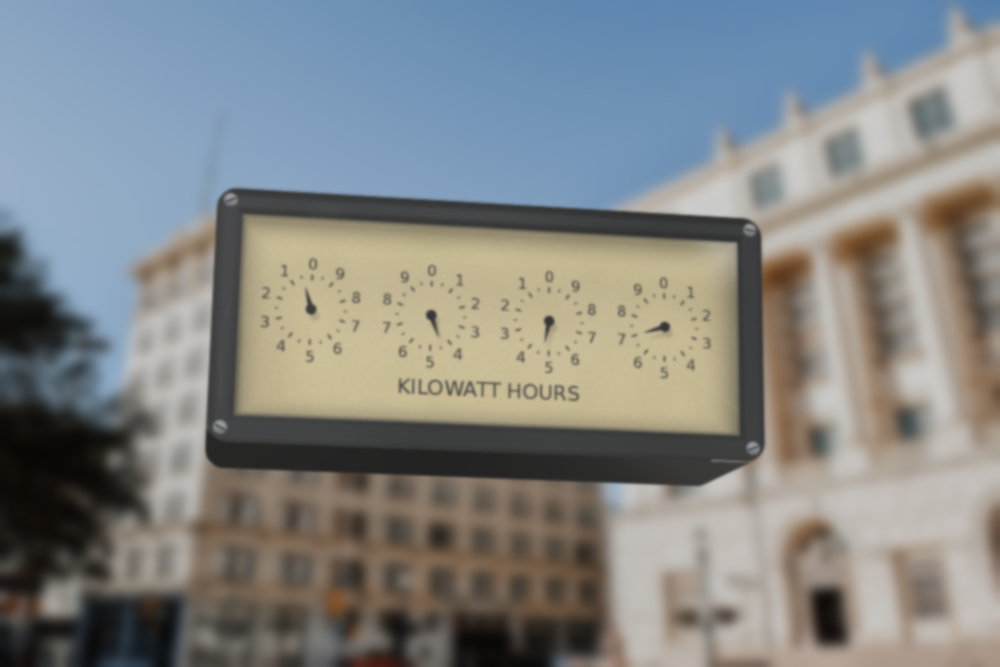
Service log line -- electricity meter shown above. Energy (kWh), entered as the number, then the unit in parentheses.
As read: 447 (kWh)
